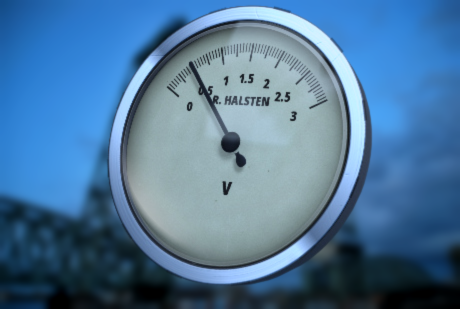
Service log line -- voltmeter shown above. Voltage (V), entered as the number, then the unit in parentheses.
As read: 0.5 (V)
